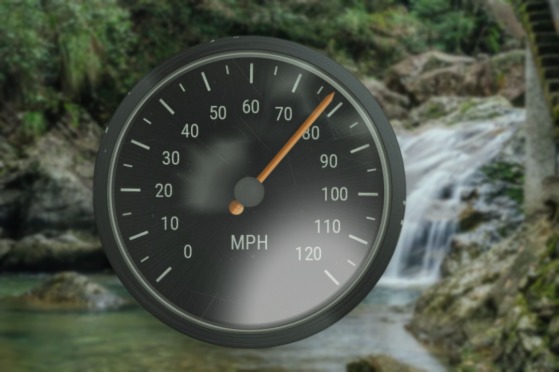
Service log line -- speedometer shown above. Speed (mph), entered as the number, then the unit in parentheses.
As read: 77.5 (mph)
